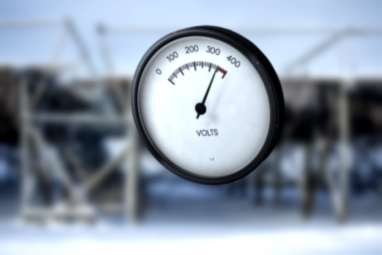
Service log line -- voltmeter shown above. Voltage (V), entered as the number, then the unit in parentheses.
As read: 350 (V)
